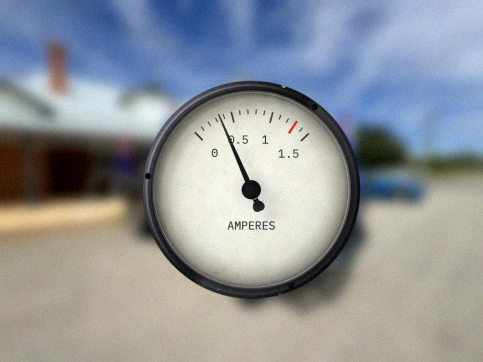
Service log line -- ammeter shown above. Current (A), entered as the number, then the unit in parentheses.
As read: 0.35 (A)
